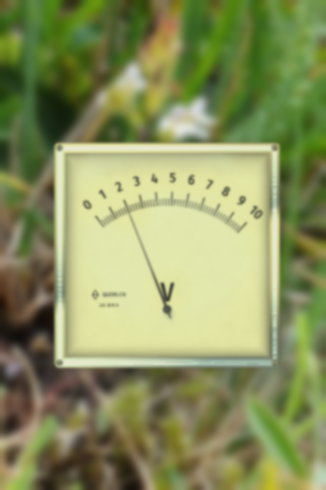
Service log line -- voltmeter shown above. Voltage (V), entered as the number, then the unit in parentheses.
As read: 2 (V)
